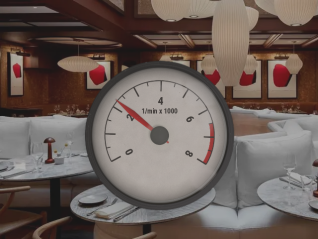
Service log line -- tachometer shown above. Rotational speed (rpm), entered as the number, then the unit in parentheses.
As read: 2250 (rpm)
